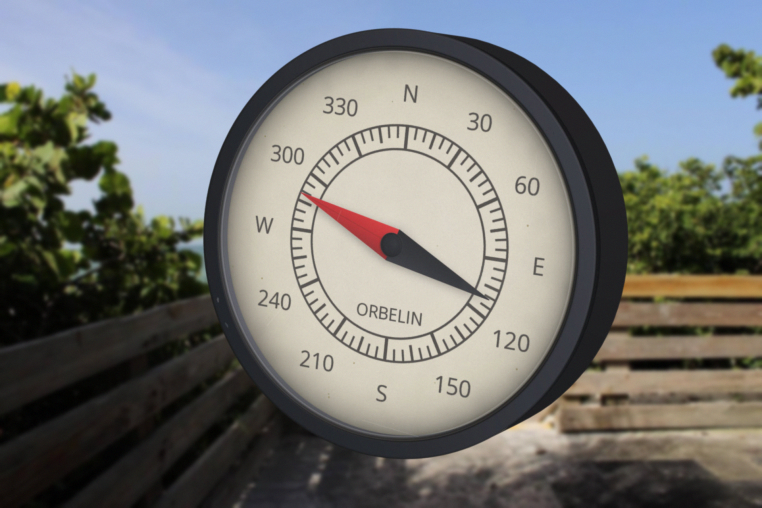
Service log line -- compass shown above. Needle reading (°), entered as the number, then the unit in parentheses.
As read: 290 (°)
